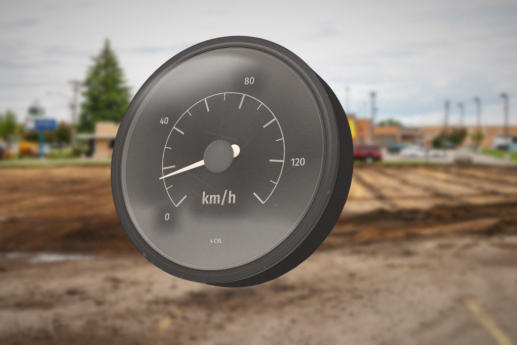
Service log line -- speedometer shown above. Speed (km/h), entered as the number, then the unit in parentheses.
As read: 15 (km/h)
